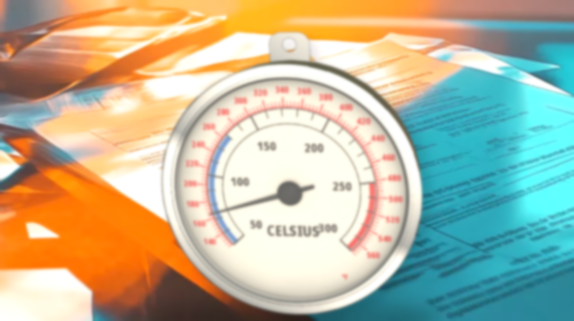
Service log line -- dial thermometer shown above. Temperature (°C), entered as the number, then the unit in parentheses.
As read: 75 (°C)
